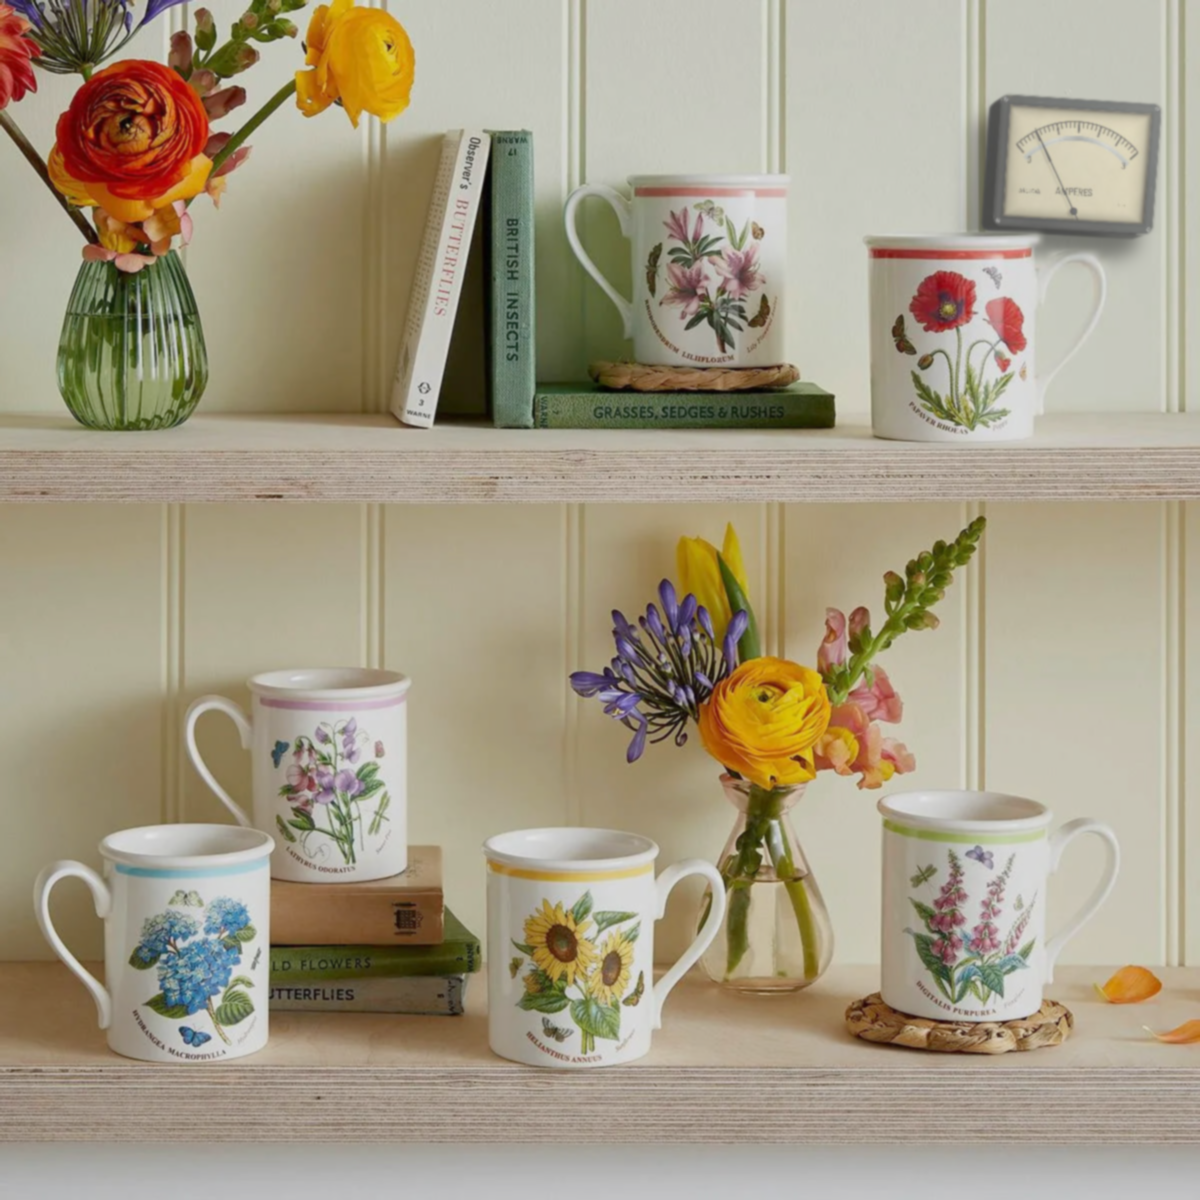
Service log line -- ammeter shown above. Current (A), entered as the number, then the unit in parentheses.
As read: 0.5 (A)
